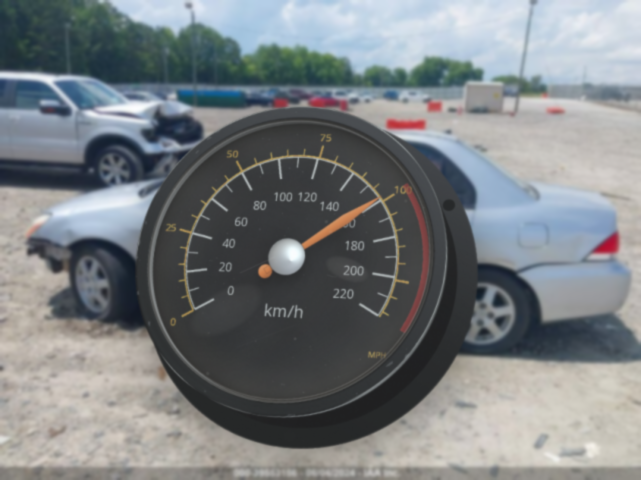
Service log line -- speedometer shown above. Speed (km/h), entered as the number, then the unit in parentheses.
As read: 160 (km/h)
